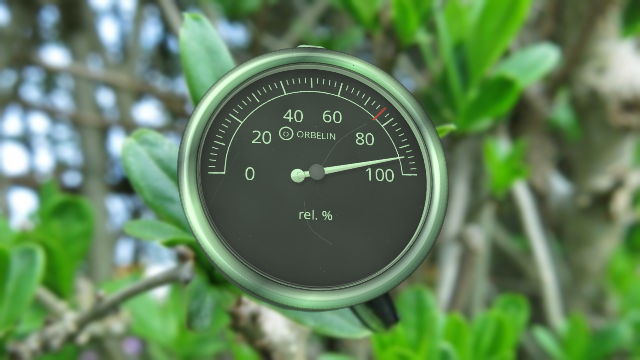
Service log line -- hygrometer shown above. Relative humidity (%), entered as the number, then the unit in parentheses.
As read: 94 (%)
